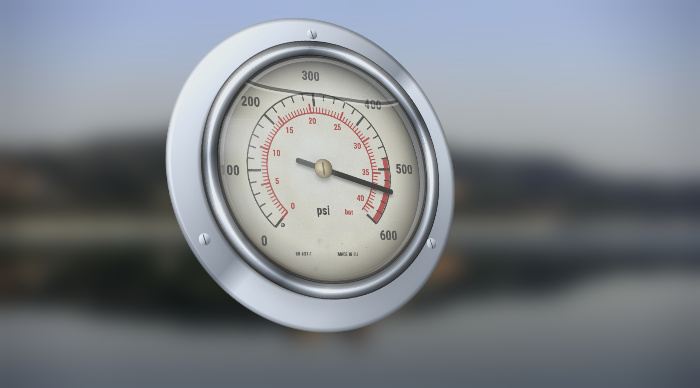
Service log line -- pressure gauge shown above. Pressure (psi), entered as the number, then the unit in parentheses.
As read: 540 (psi)
